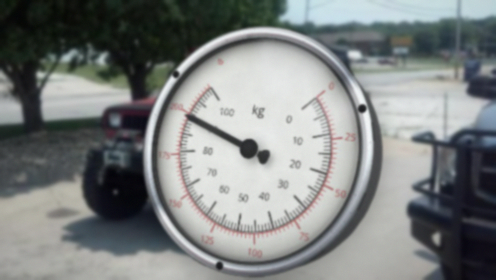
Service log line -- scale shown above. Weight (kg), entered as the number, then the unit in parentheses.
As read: 90 (kg)
